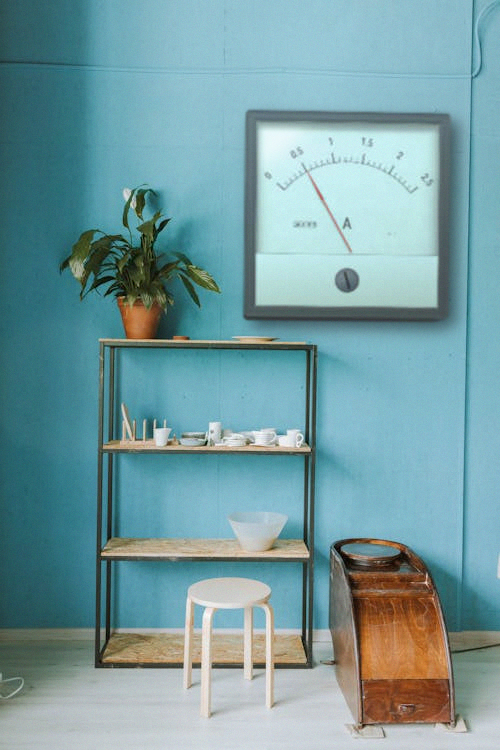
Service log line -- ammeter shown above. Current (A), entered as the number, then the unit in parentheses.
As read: 0.5 (A)
